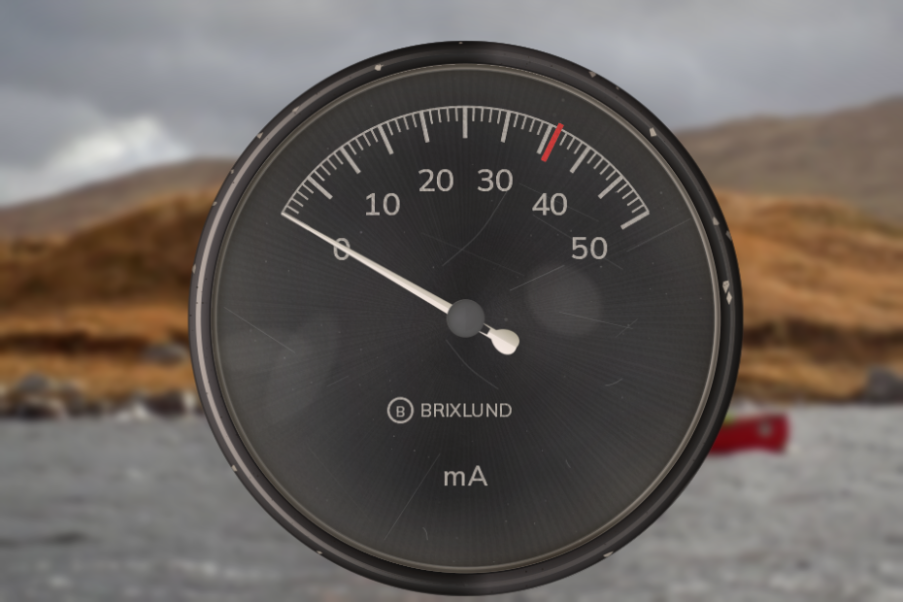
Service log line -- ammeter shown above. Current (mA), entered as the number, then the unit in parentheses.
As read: 0 (mA)
